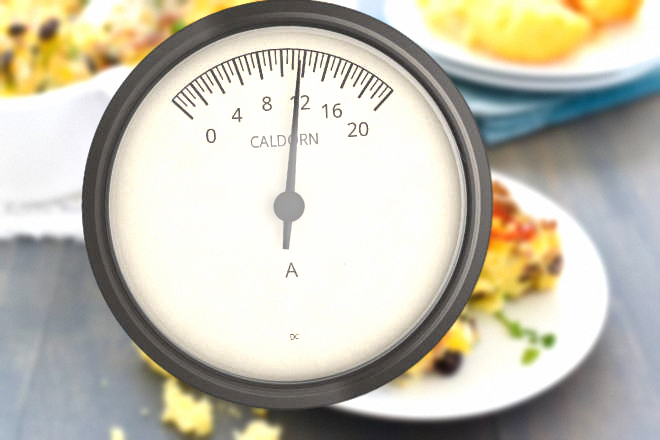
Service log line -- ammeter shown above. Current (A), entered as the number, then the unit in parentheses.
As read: 11.5 (A)
